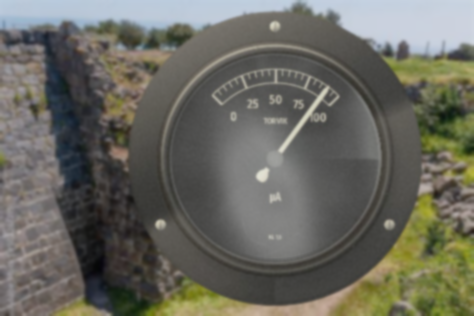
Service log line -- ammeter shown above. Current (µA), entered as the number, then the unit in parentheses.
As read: 90 (µA)
